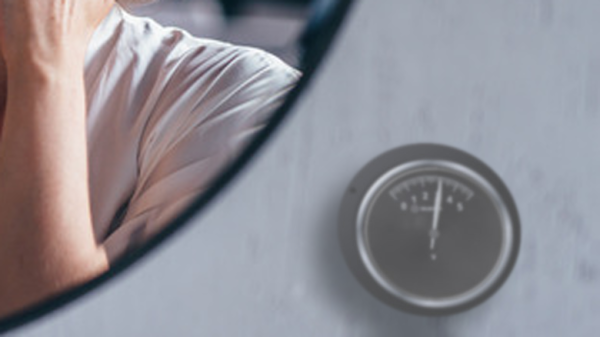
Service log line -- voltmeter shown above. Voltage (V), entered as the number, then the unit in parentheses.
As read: 3 (V)
